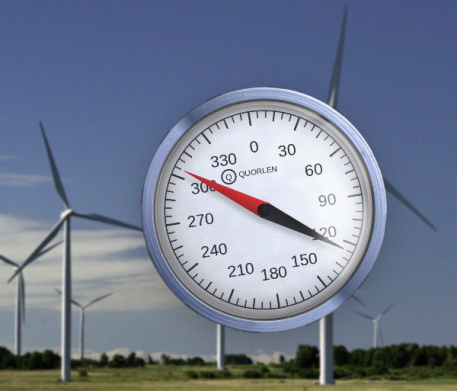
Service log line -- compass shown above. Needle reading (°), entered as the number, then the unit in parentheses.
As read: 305 (°)
